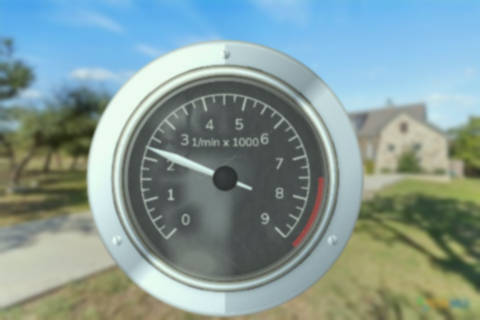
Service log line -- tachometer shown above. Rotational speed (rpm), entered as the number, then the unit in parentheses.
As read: 2250 (rpm)
